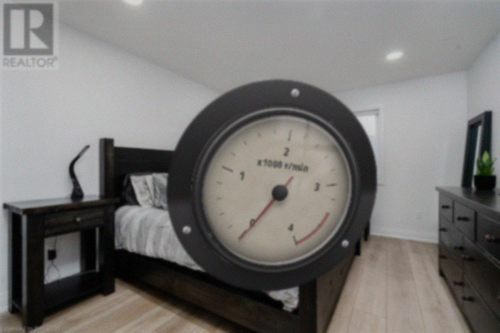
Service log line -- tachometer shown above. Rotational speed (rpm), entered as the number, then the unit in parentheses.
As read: 0 (rpm)
